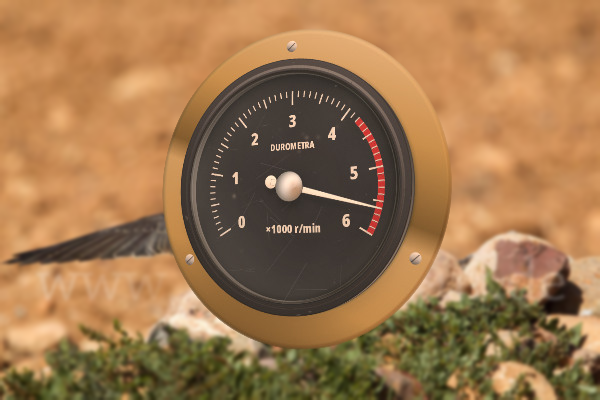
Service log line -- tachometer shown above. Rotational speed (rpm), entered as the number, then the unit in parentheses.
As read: 5600 (rpm)
